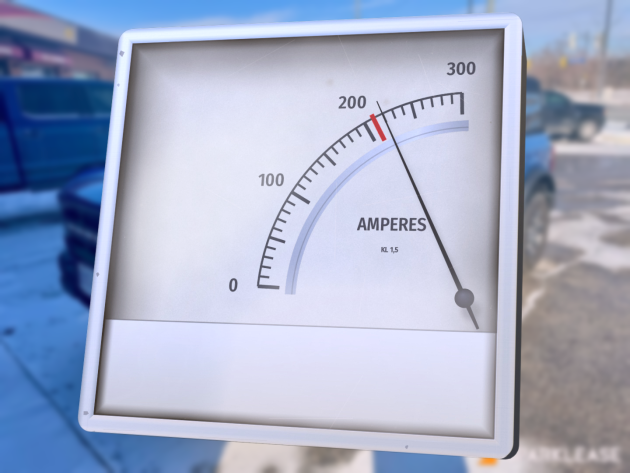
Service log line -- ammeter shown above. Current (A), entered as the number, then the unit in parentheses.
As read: 220 (A)
